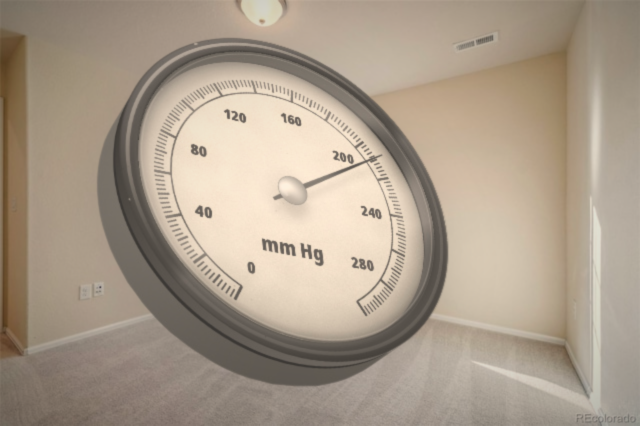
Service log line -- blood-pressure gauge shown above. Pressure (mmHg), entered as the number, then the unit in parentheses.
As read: 210 (mmHg)
